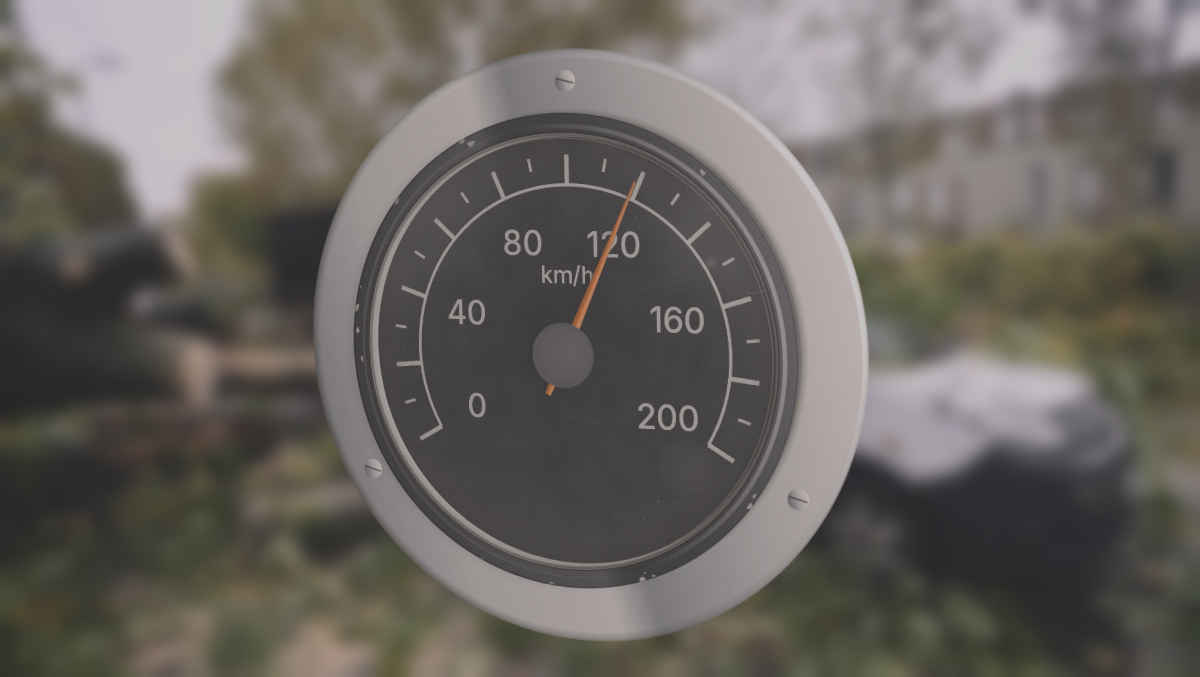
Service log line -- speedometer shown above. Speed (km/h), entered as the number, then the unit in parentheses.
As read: 120 (km/h)
